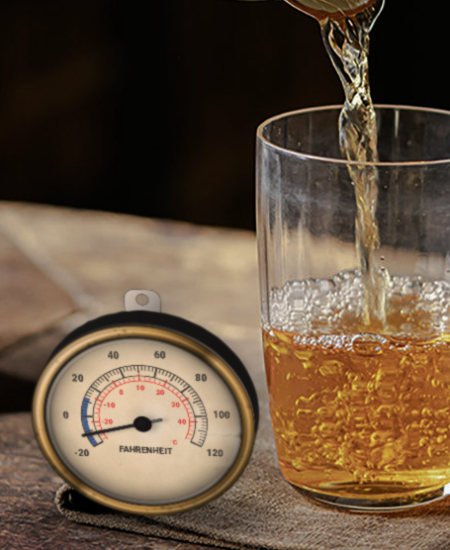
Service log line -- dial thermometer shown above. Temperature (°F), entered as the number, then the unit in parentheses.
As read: -10 (°F)
